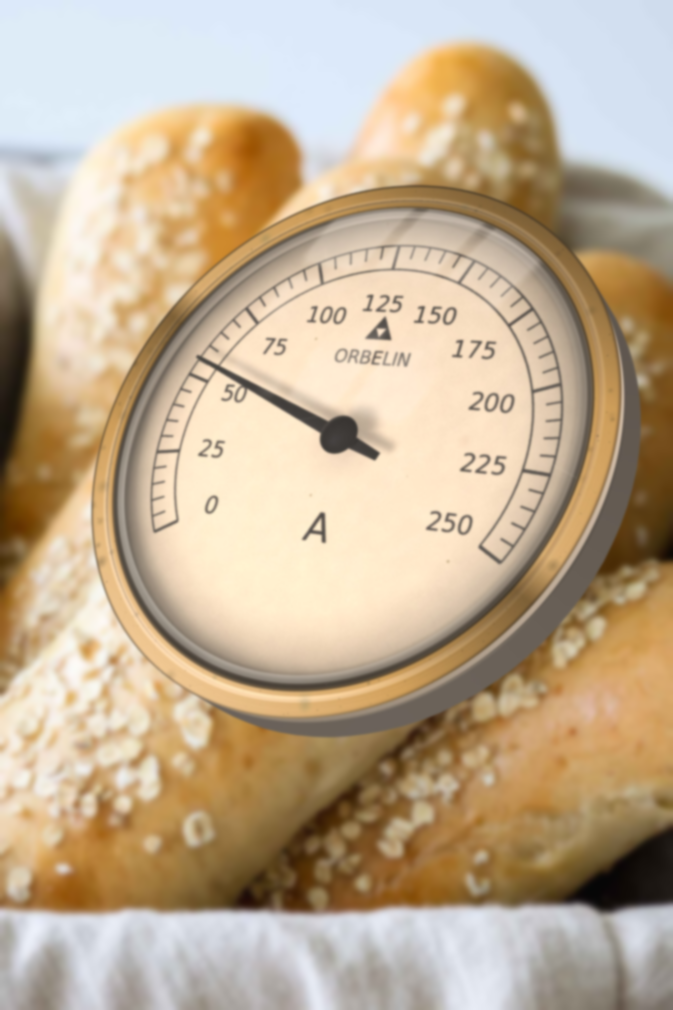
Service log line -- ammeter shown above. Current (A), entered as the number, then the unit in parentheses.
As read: 55 (A)
